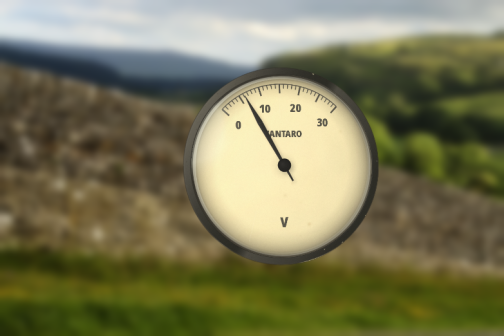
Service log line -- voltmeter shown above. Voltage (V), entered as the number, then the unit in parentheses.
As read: 6 (V)
